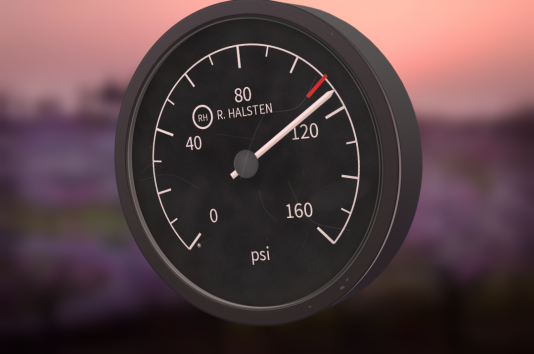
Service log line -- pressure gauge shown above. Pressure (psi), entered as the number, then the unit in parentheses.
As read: 115 (psi)
